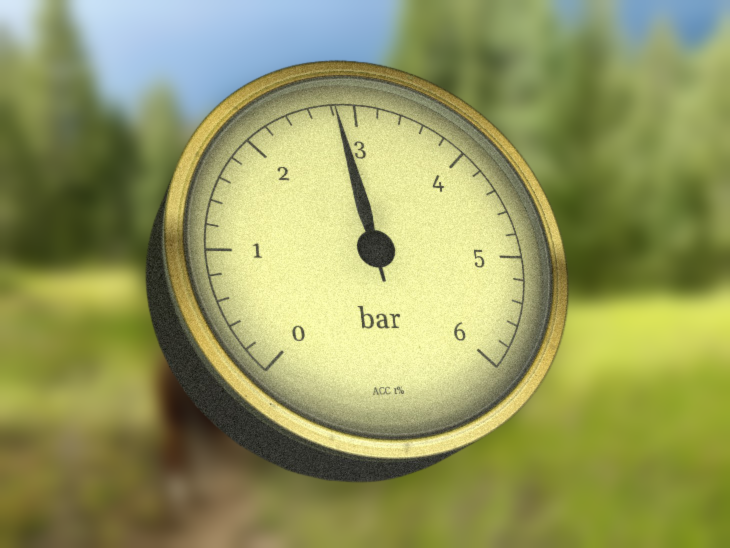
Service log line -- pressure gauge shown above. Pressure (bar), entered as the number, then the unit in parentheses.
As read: 2.8 (bar)
